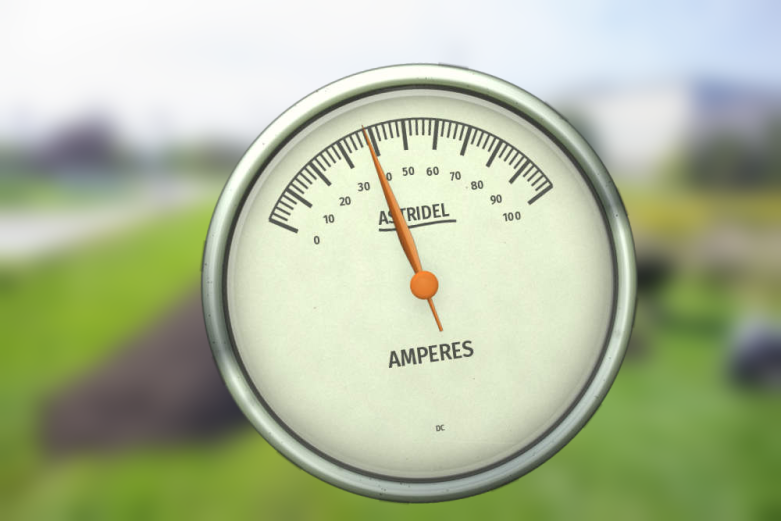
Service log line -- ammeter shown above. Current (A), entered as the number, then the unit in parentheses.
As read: 38 (A)
